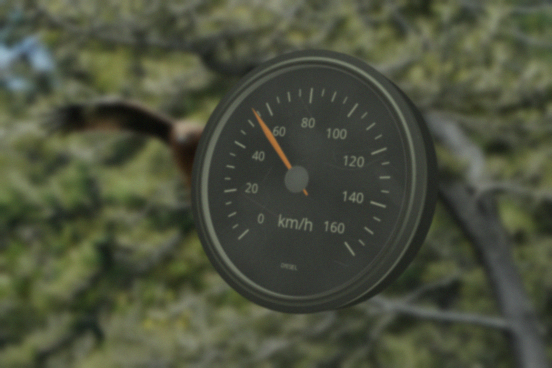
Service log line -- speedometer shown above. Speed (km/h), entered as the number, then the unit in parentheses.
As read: 55 (km/h)
